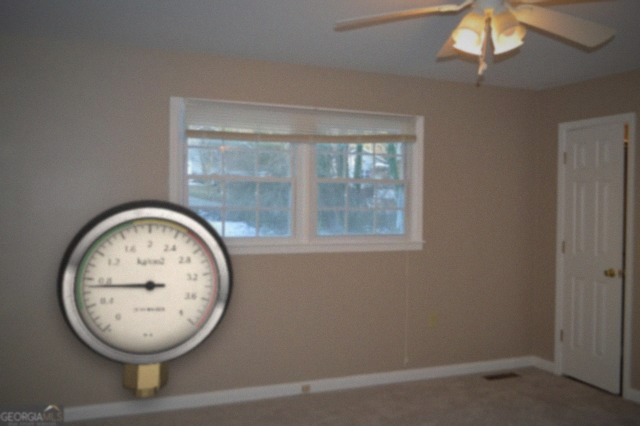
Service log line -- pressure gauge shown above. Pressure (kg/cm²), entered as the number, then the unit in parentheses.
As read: 0.7 (kg/cm²)
